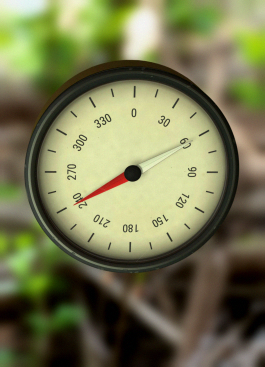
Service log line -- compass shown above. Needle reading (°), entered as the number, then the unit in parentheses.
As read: 240 (°)
